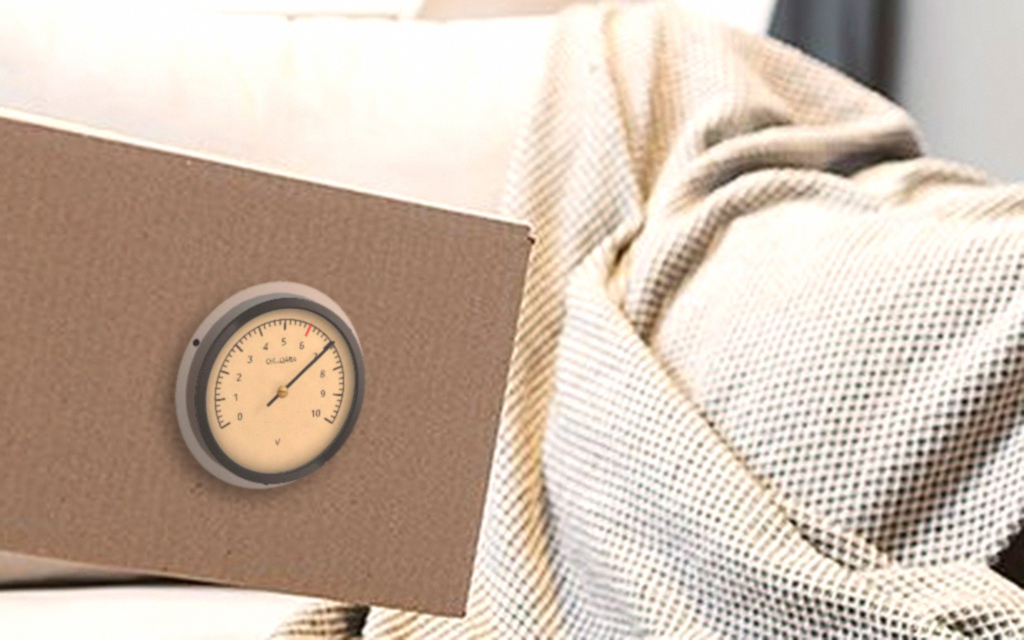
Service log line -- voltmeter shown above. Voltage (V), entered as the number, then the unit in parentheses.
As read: 7 (V)
